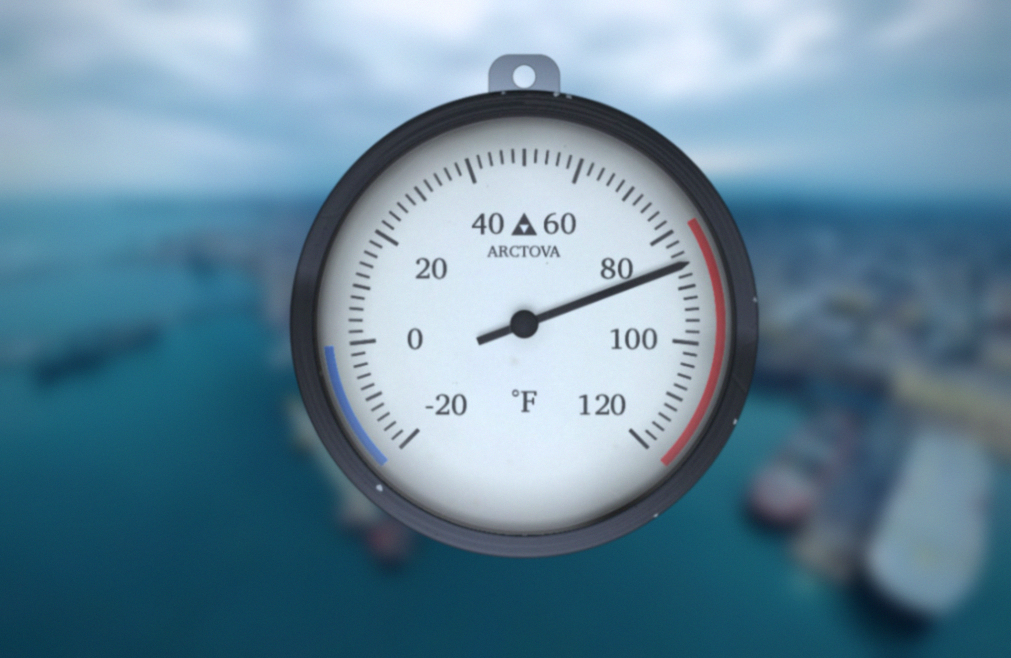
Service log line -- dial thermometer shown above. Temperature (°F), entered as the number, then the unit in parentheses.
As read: 86 (°F)
